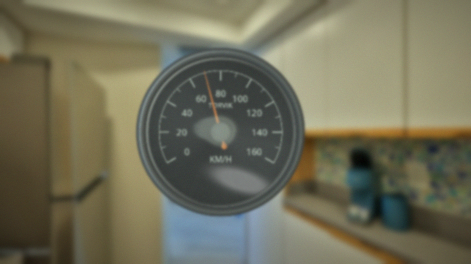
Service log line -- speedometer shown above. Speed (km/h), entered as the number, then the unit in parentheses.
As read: 70 (km/h)
